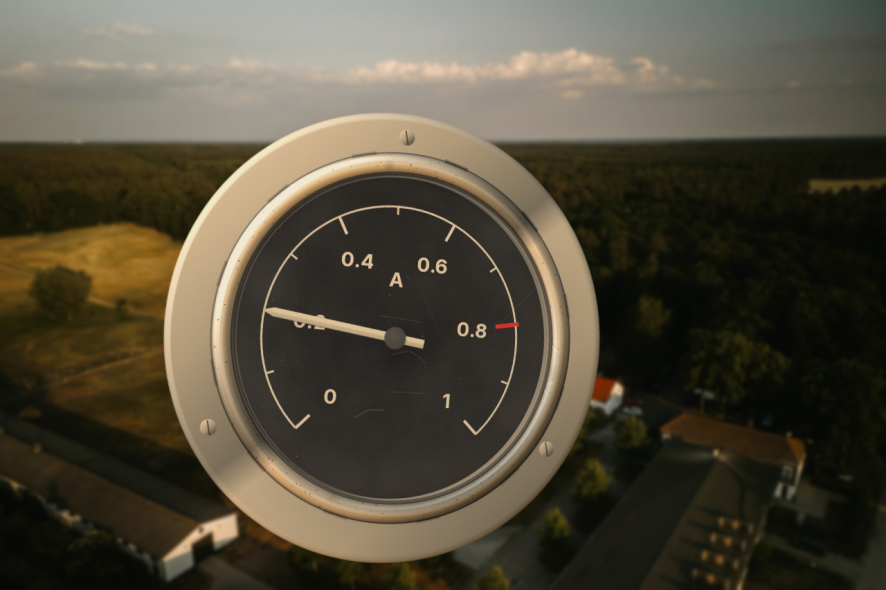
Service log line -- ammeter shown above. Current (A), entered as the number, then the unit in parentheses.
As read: 0.2 (A)
